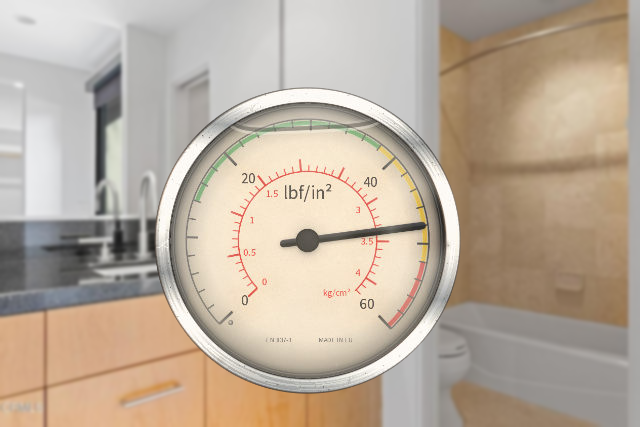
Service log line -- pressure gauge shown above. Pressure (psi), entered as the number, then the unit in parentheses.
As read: 48 (psi)
